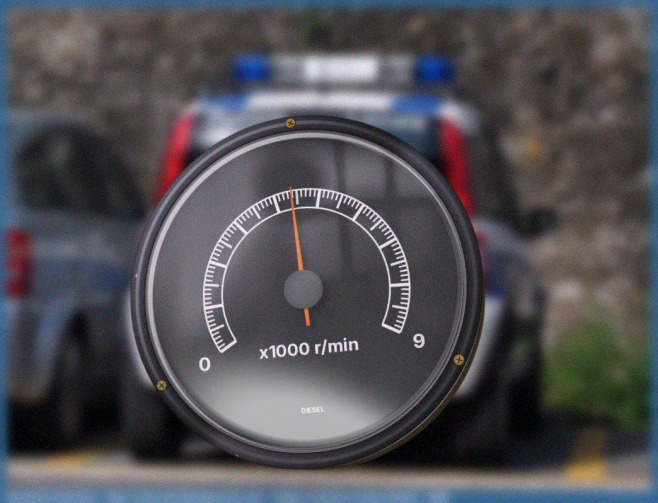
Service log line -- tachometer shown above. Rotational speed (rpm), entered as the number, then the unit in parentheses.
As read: 4400 (rpm)
